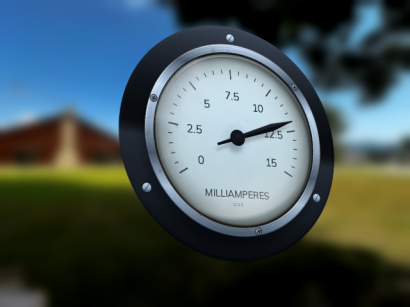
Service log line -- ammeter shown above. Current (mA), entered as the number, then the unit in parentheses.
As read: 12 (mA)
